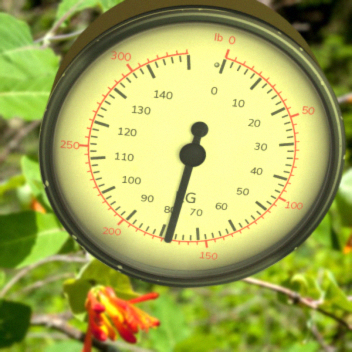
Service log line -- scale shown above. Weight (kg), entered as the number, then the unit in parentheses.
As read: 78 (kg)
